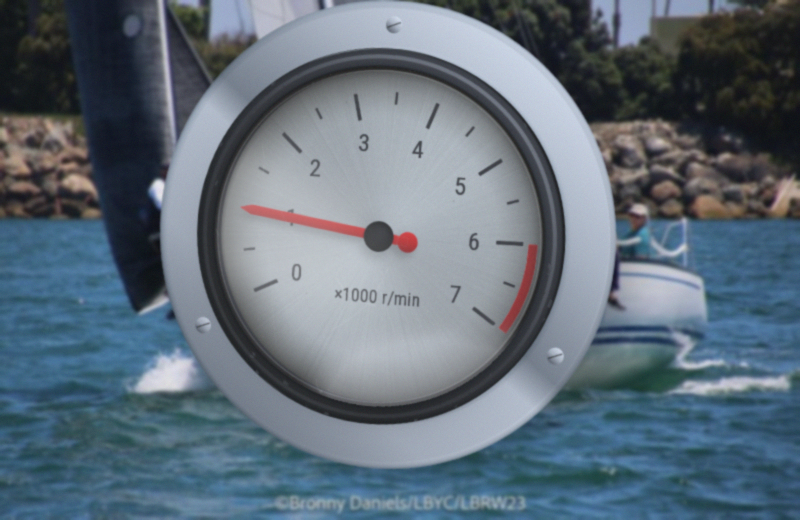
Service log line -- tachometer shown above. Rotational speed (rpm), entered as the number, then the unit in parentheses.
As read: 1000 (rpm)
